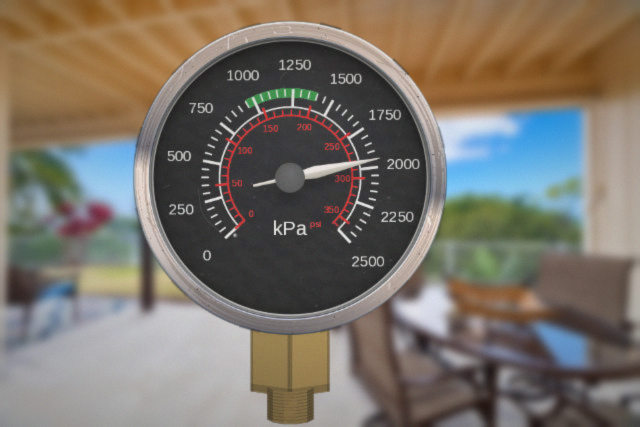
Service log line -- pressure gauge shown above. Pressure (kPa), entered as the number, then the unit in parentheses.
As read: 1950 (kPa)
